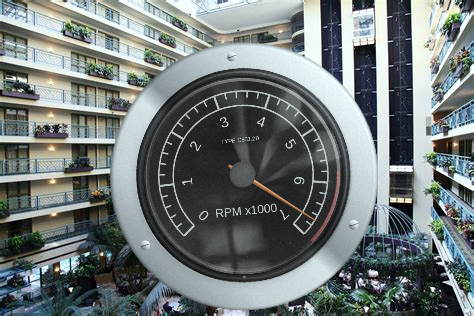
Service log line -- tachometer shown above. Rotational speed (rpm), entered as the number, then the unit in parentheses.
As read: 6700 (rpm)
